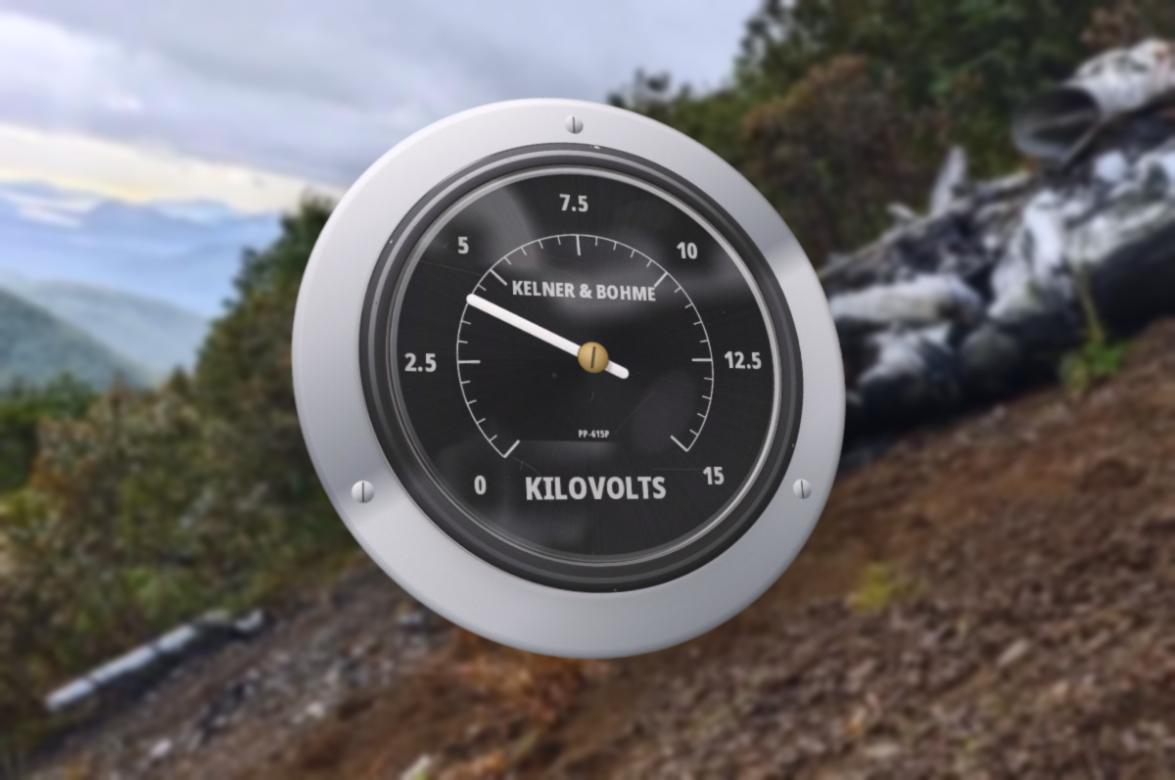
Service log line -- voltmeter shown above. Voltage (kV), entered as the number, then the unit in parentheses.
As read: 4 (kV)
